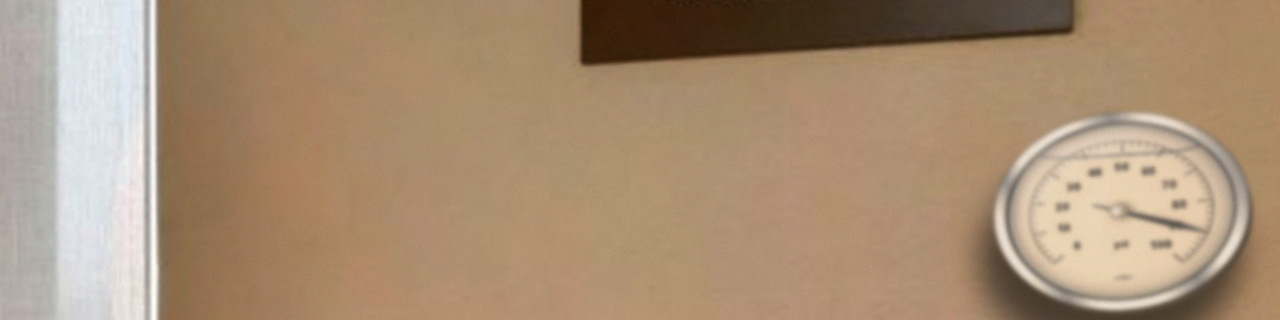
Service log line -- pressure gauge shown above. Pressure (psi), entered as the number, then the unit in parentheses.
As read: 90 (psi)
